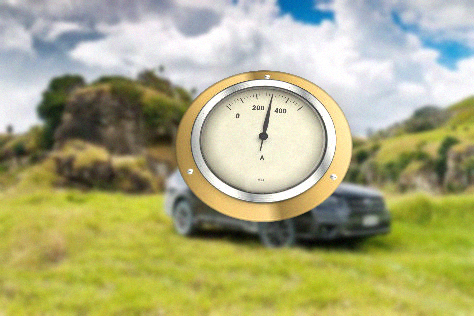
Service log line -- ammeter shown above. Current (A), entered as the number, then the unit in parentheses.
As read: 300 (A)
